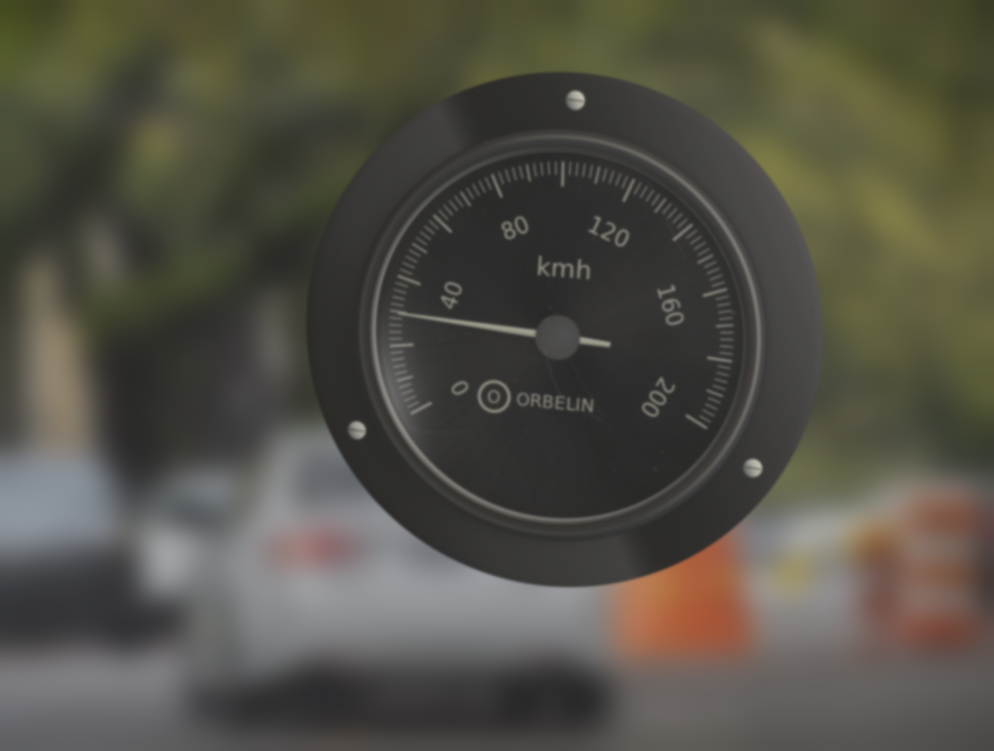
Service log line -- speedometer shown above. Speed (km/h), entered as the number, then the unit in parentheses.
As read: 30 (km/h)
